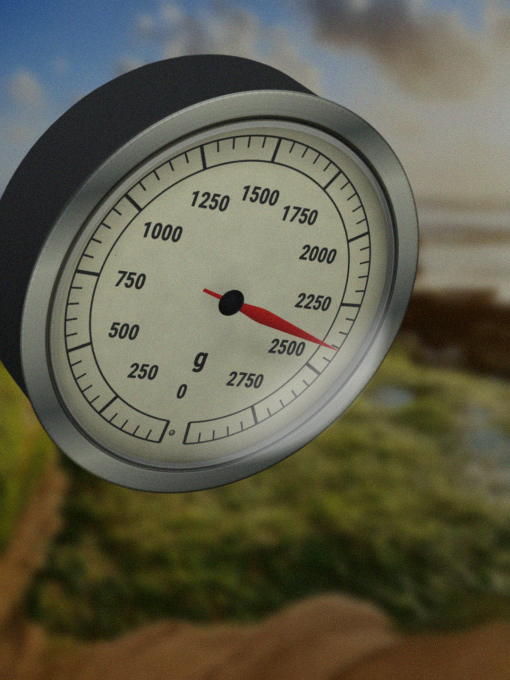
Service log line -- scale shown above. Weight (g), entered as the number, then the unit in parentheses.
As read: 2400 (g)
